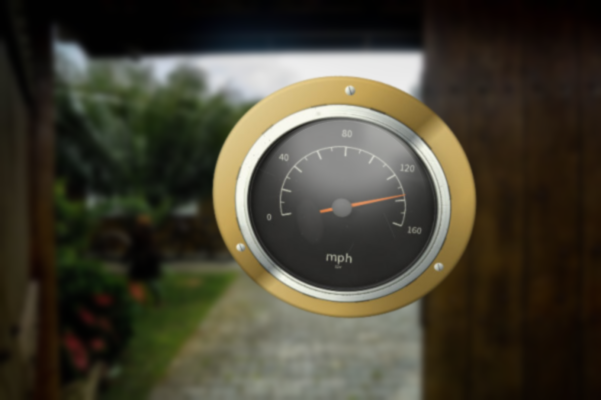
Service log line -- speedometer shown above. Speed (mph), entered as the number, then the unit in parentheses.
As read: 135 (mph)
